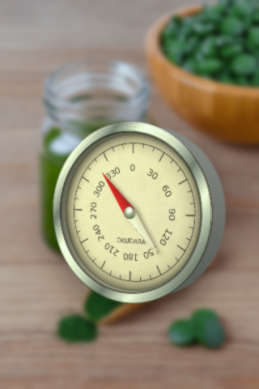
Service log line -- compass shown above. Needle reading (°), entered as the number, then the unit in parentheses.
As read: 320 (°)
